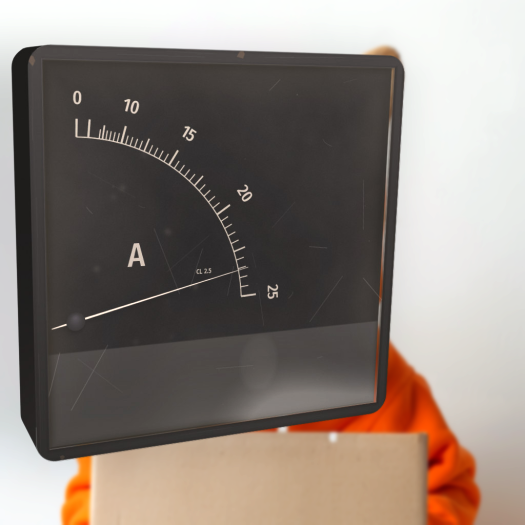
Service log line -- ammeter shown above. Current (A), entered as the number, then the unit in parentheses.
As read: 23.5 (A)
